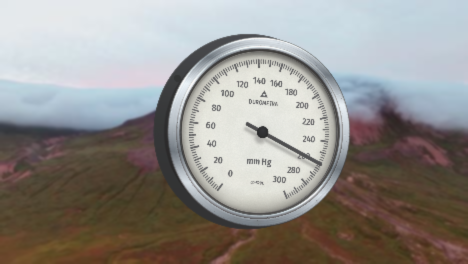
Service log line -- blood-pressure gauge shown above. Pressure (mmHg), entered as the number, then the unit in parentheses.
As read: 260 (mmHg)
